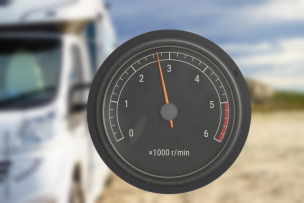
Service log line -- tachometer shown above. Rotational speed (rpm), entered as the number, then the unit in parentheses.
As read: 2700 (rpm)
